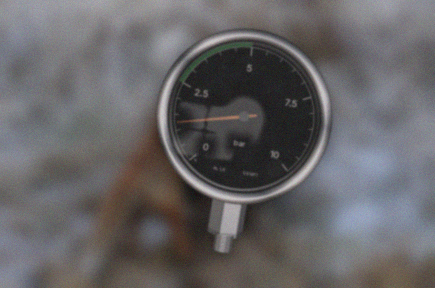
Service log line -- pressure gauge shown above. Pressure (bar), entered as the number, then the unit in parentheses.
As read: 1.25 (bar)
